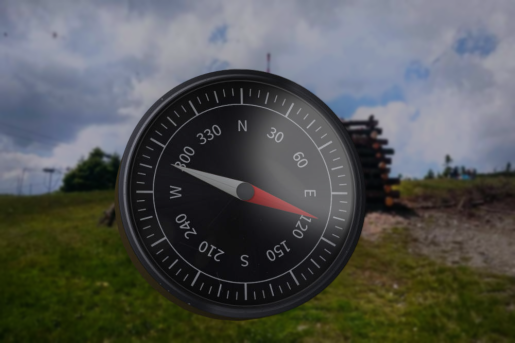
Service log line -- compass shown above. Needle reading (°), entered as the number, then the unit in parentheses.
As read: 110 (°)
